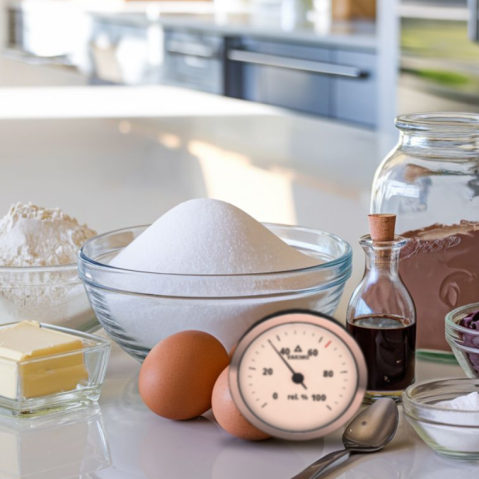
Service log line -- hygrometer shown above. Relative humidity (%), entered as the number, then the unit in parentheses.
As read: 36 (%)
